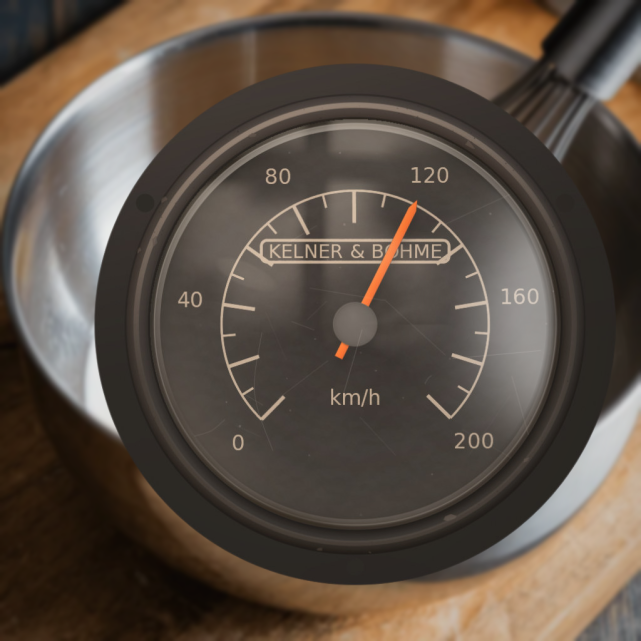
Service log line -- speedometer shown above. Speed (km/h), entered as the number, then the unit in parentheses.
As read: 120 (km/h)
